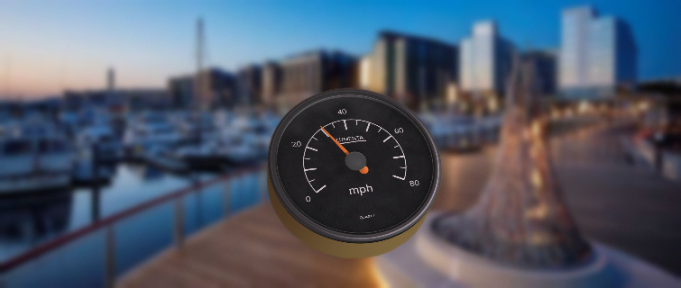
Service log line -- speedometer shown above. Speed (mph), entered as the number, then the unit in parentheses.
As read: 30 (mph)
